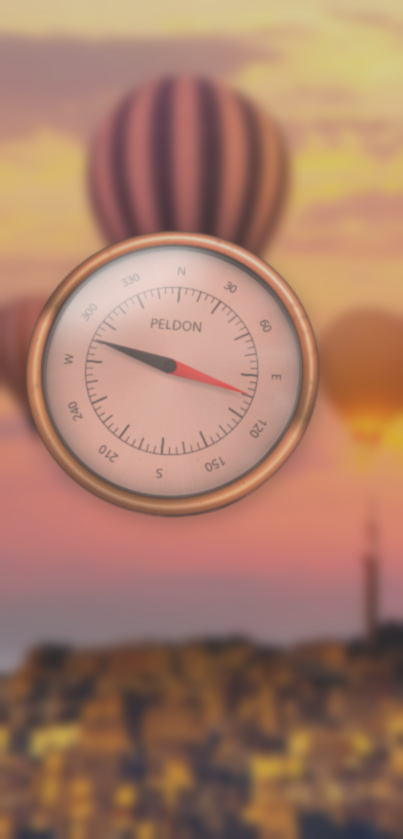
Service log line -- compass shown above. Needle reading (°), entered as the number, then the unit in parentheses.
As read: 105 (°)
